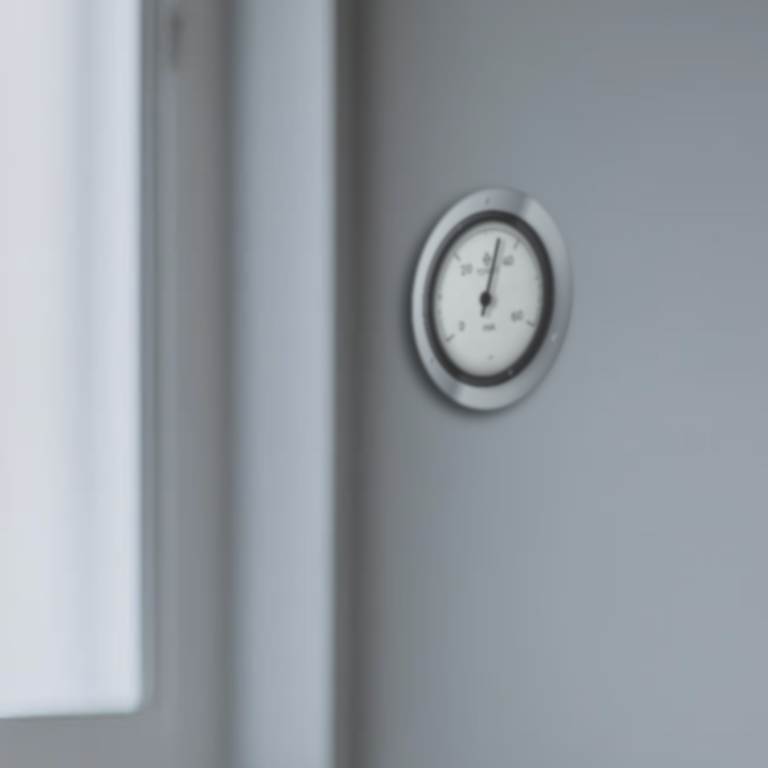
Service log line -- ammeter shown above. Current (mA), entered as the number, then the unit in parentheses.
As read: 35 (mA)
